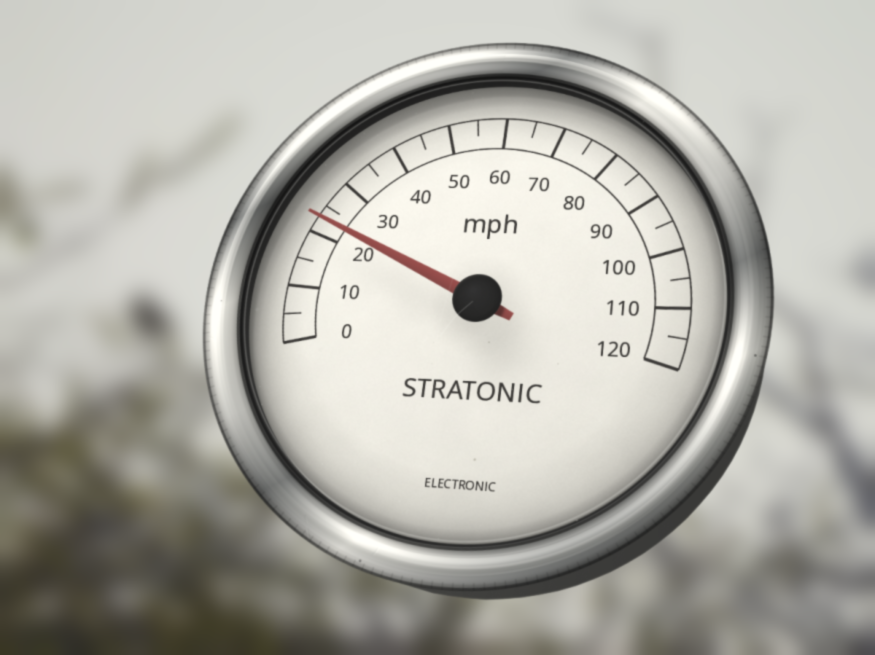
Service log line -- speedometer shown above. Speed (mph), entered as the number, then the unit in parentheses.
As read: 22.5 (mph)
